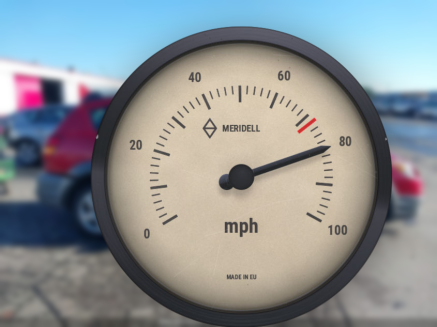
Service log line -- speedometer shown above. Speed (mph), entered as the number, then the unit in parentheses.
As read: 80 (mph)
